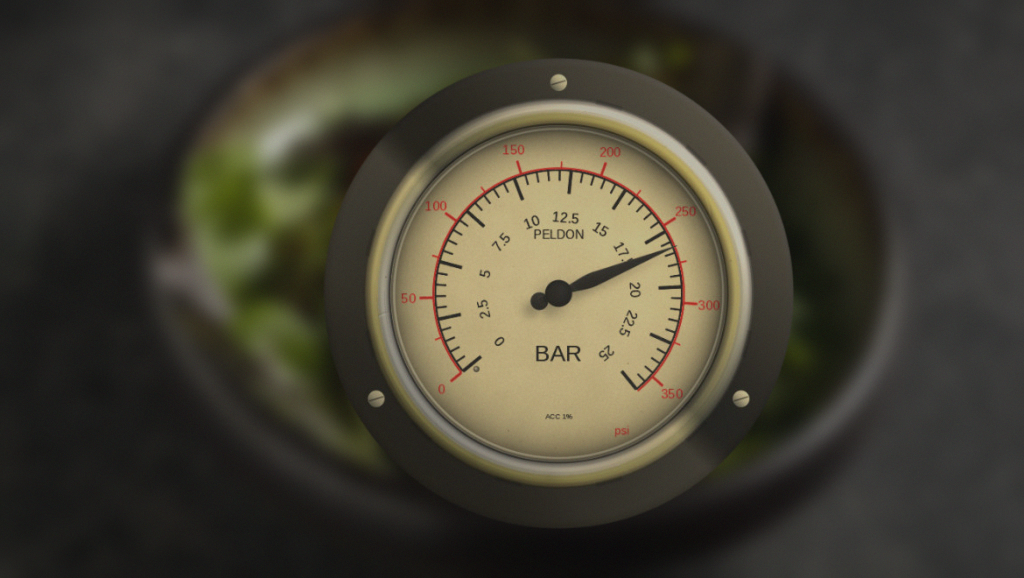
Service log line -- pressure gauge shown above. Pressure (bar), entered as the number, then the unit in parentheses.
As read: 18.25 (bar)
